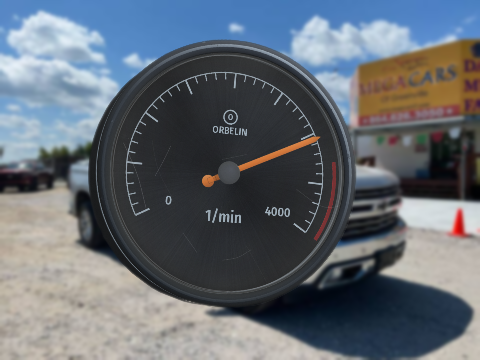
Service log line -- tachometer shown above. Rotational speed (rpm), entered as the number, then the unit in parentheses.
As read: 3050 (rpm)
